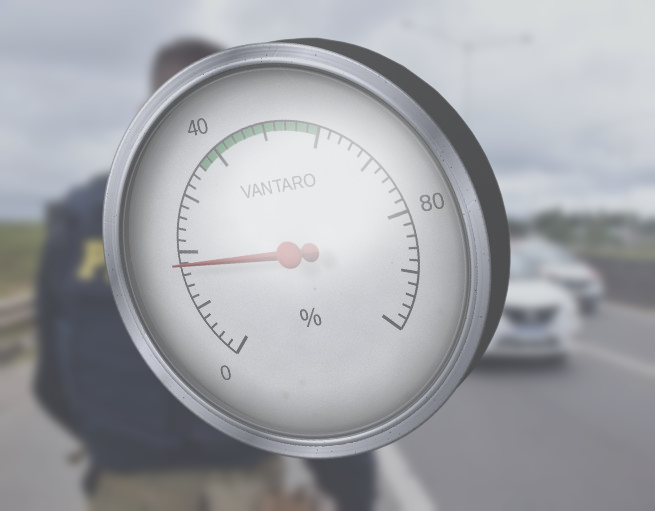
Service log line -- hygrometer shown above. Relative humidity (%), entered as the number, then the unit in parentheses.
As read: 18 (%)
